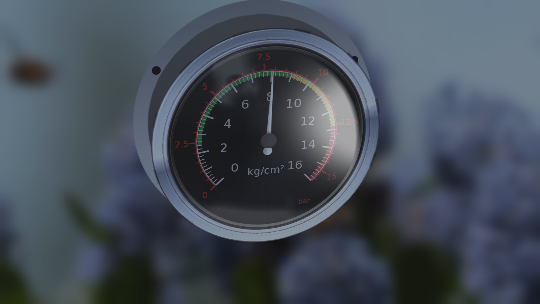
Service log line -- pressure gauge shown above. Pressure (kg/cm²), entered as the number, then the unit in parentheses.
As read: 8 (kg/cm²)
